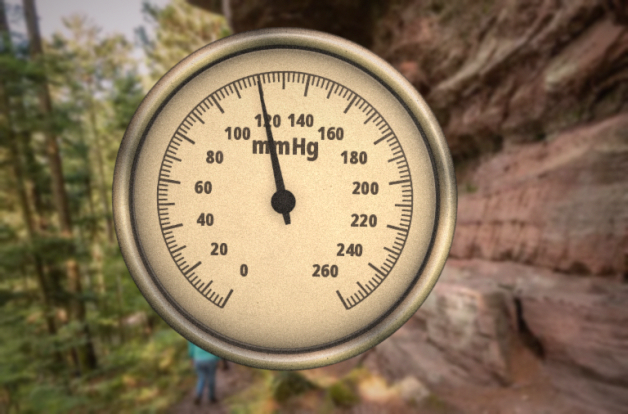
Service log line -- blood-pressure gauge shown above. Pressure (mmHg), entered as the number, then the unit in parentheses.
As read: 120 (mmHg)
